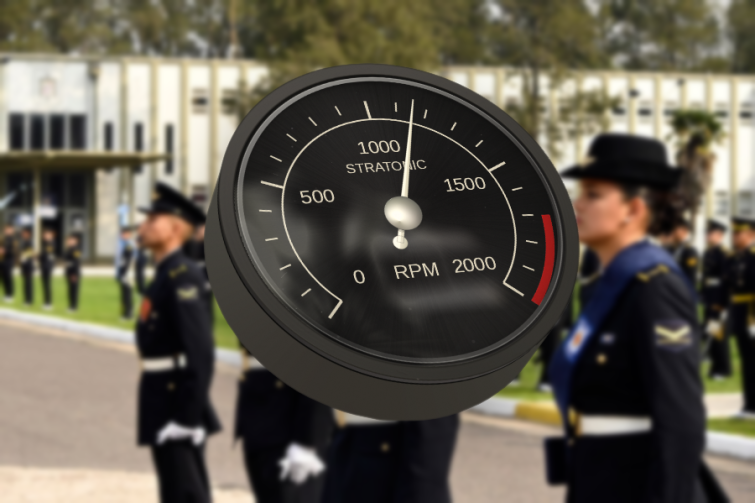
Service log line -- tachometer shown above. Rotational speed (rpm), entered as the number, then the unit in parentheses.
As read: 1150 (rpm)
